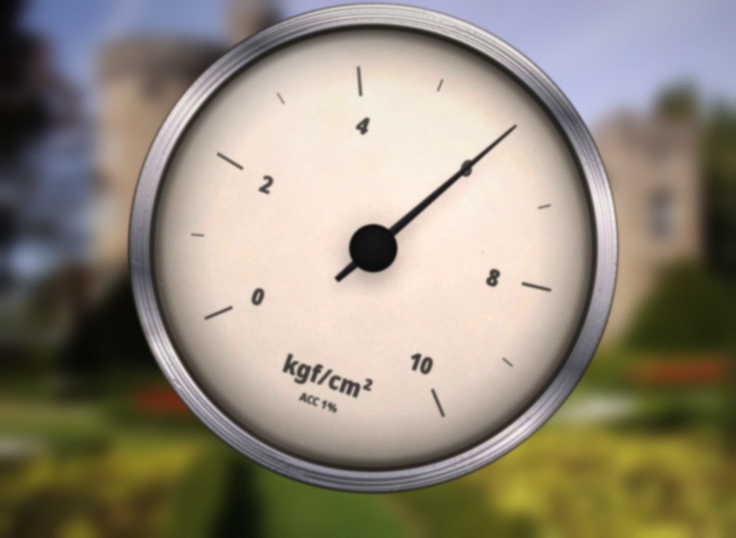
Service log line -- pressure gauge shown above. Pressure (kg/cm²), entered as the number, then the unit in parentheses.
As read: 6 (kg/cm²)
